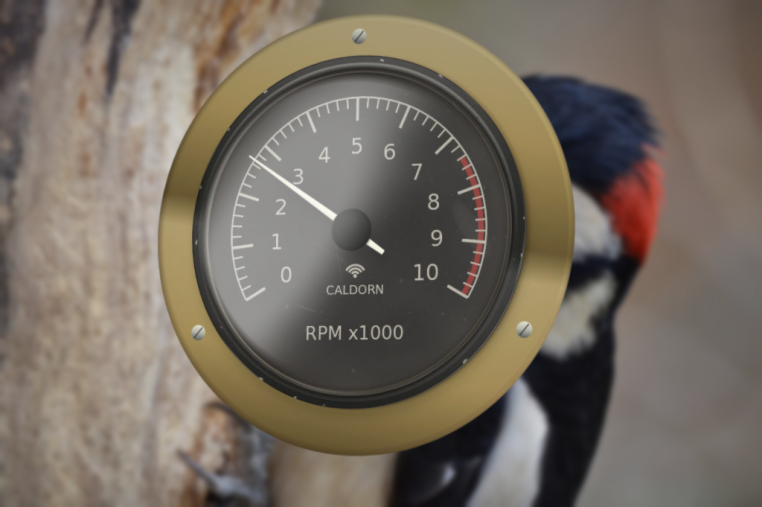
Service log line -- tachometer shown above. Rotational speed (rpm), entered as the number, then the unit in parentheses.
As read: 2700 (rpm)
